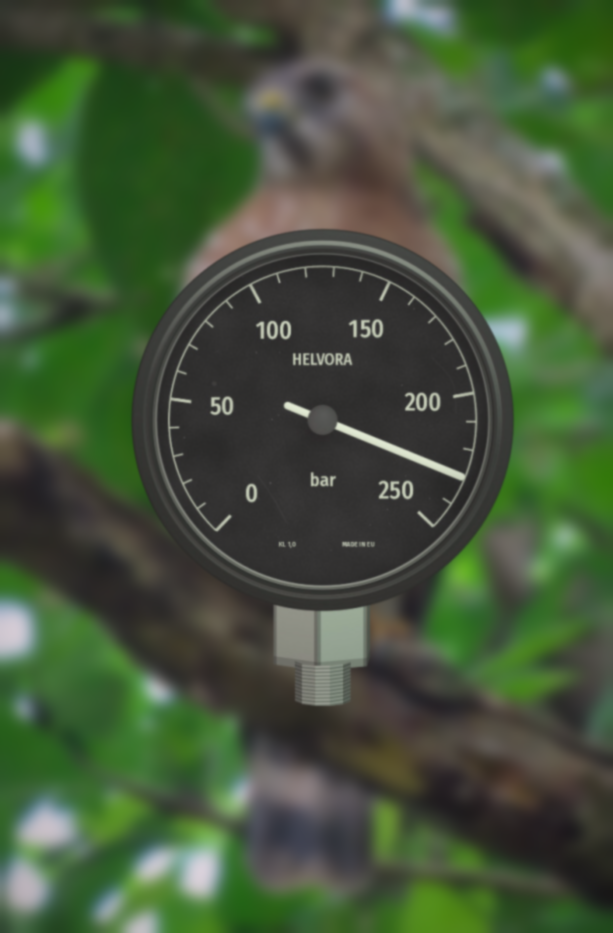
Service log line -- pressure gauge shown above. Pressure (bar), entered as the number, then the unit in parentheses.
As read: 230 (bar)
